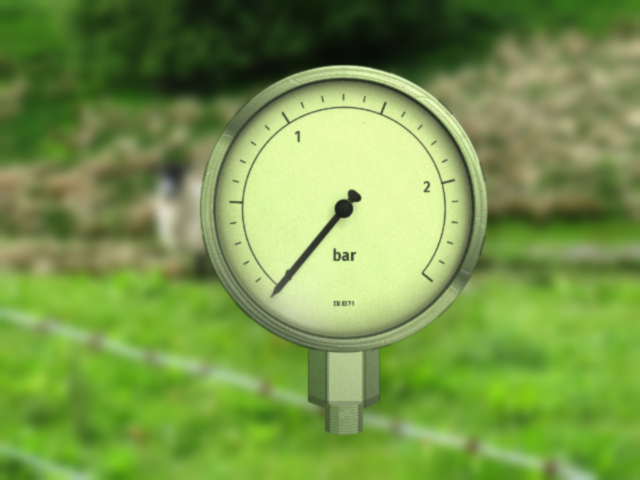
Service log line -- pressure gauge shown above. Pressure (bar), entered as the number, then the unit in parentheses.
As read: 0 (bar)
